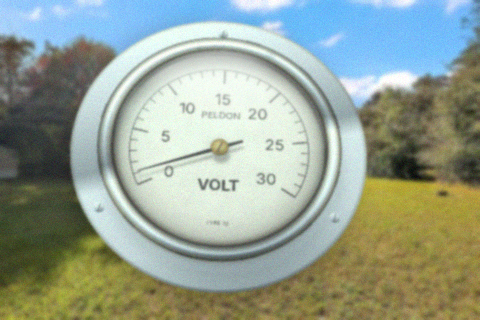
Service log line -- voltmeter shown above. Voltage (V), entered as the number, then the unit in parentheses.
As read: 1 (V)
